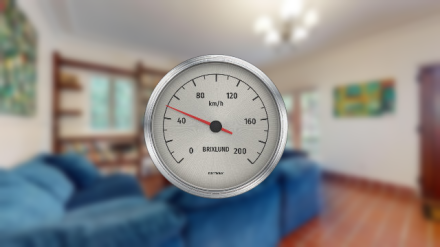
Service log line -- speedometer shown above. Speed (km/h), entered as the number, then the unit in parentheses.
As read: 50 (km/h)
